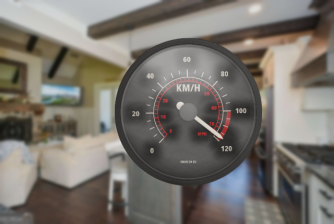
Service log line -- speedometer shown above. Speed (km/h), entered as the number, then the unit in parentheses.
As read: 117.5 (km/h)
